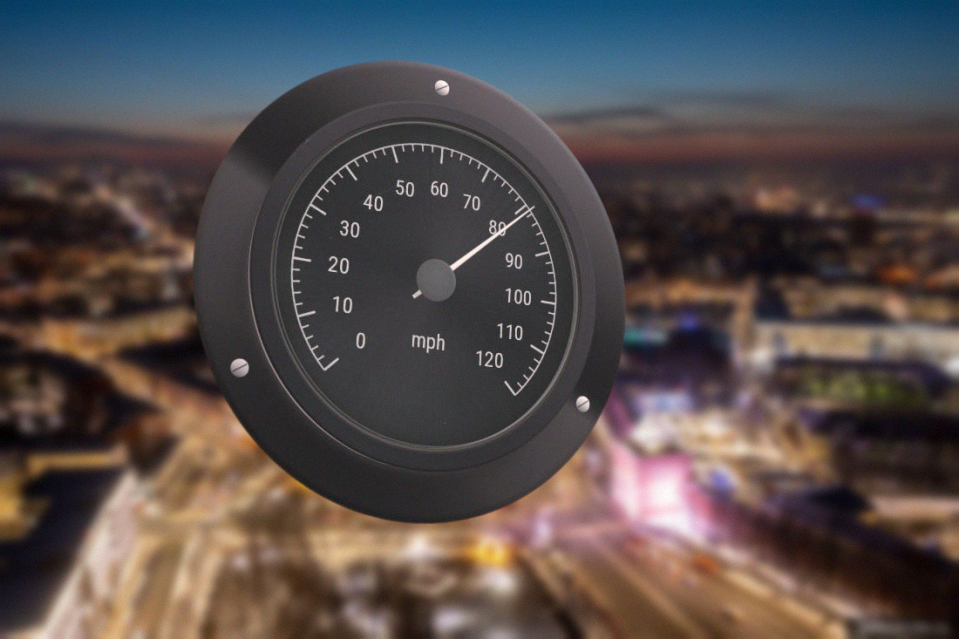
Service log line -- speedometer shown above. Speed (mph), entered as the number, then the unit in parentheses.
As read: 81 (mph)
